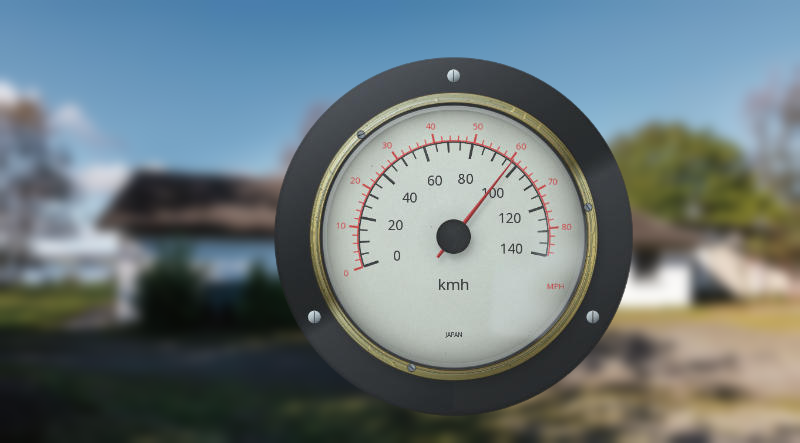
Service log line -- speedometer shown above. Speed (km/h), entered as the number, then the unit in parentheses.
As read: 97.5 (km/h)
